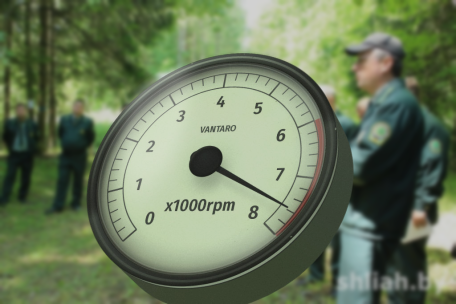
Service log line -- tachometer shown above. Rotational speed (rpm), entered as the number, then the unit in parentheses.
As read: 7600 (rpm)
